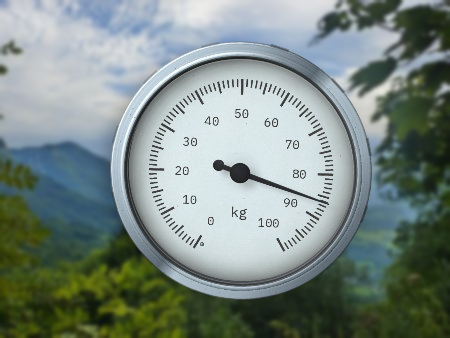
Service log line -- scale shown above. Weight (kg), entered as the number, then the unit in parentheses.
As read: 86 (kg)
